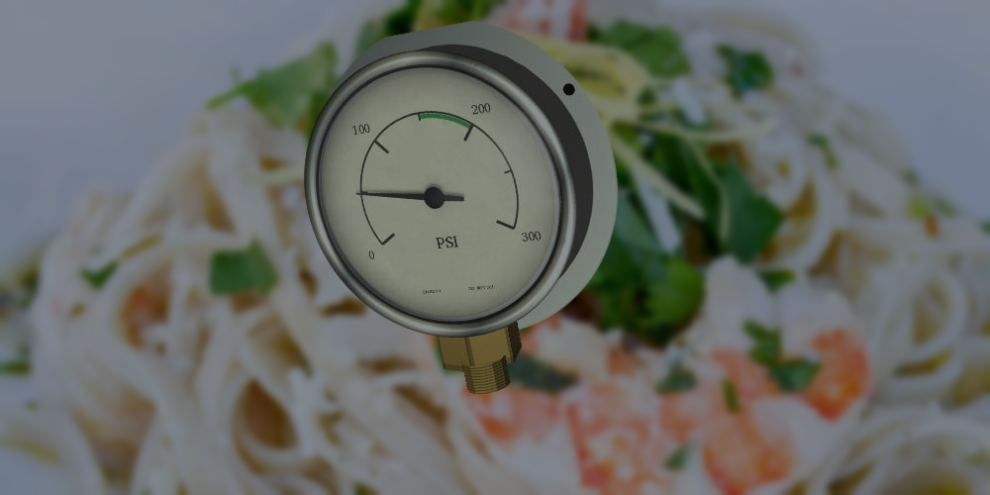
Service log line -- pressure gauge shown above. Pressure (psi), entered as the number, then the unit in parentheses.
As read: 50 (psi)
